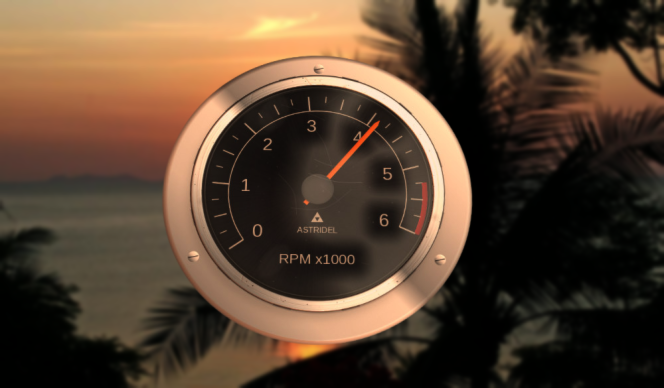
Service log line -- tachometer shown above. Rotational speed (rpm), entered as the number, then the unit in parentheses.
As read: 4125 (rpm)
